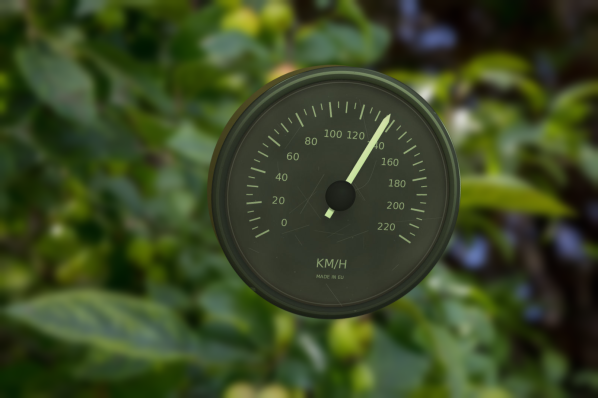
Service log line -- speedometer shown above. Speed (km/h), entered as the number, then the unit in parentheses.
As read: 135 (km/h)
